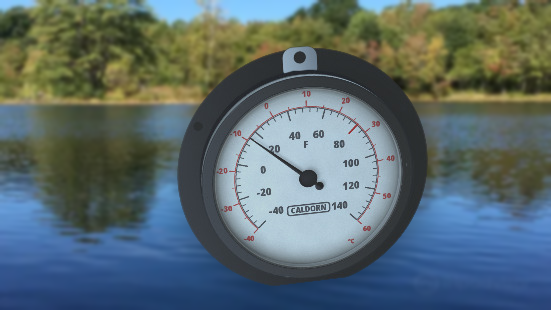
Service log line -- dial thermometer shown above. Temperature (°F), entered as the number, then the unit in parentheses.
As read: 16 (°F)
